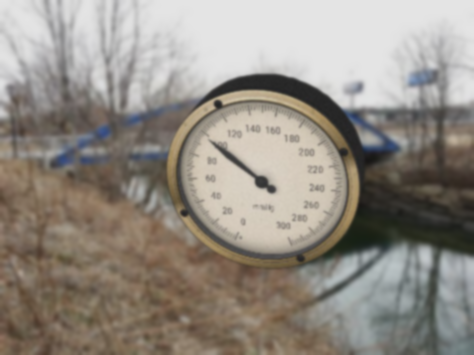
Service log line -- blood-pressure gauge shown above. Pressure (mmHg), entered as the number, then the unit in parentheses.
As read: 100 (mmHg)
